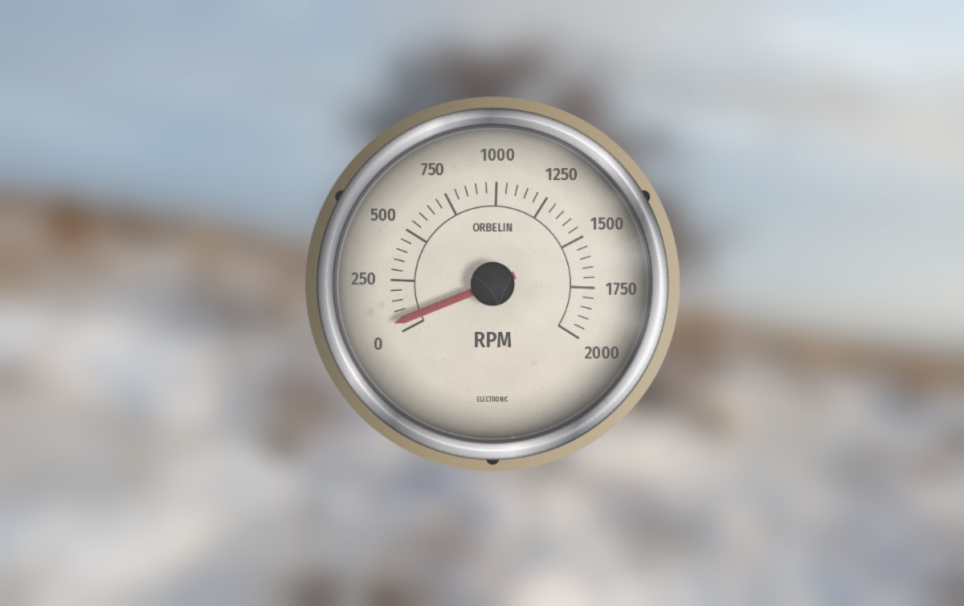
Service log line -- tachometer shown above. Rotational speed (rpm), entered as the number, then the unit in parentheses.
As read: 50 (rpm)
